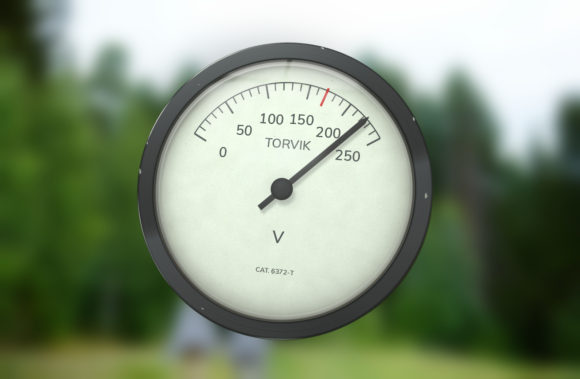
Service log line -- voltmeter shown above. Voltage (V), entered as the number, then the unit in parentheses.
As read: 225 (V)
